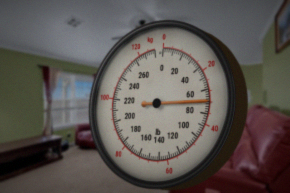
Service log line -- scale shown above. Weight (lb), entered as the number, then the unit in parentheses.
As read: 70 (lb)
